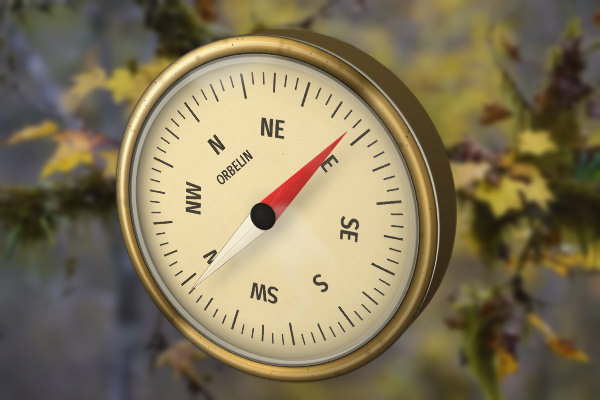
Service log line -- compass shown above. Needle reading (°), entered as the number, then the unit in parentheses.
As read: 85 (°)
